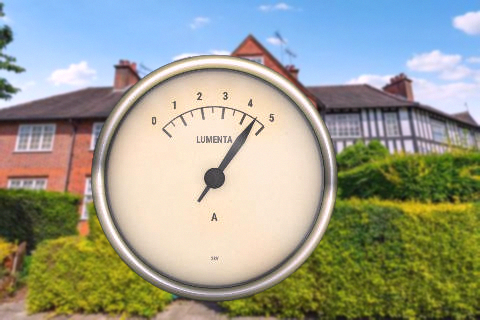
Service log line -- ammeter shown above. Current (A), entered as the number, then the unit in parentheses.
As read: 4.5 (A)
